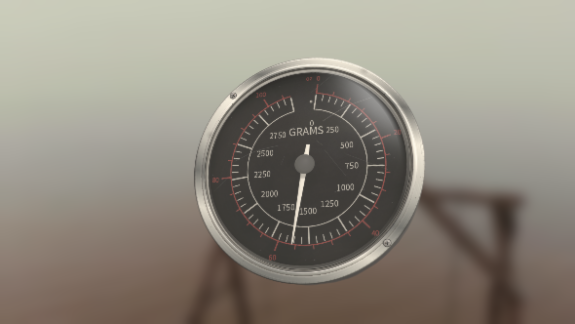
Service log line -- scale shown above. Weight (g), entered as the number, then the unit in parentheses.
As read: 1600 (g)
